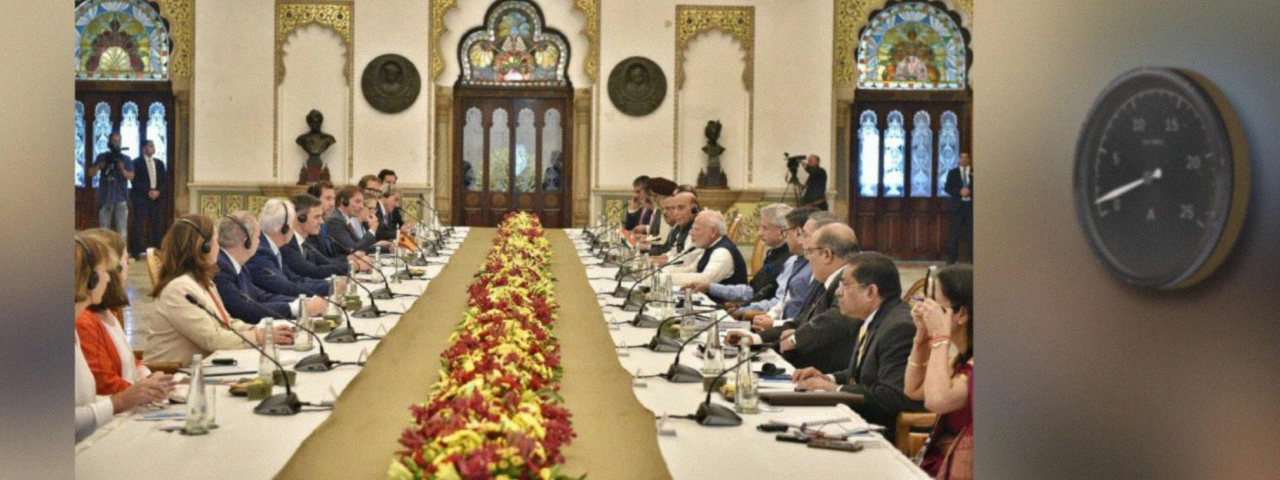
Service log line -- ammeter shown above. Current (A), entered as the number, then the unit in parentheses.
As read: 1 (A)
